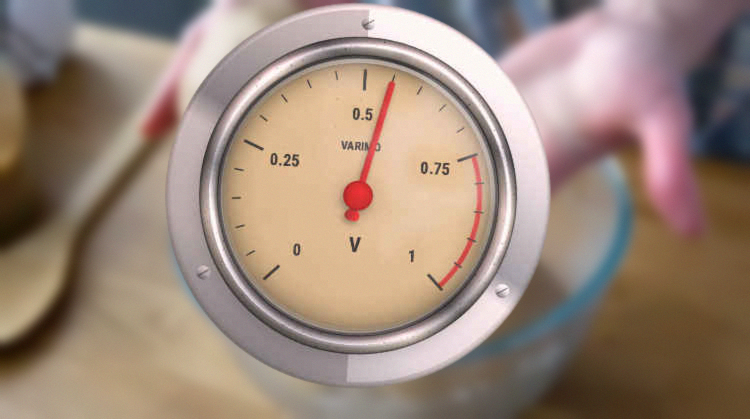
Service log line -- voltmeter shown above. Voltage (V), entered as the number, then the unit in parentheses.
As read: 0.55 (V)
